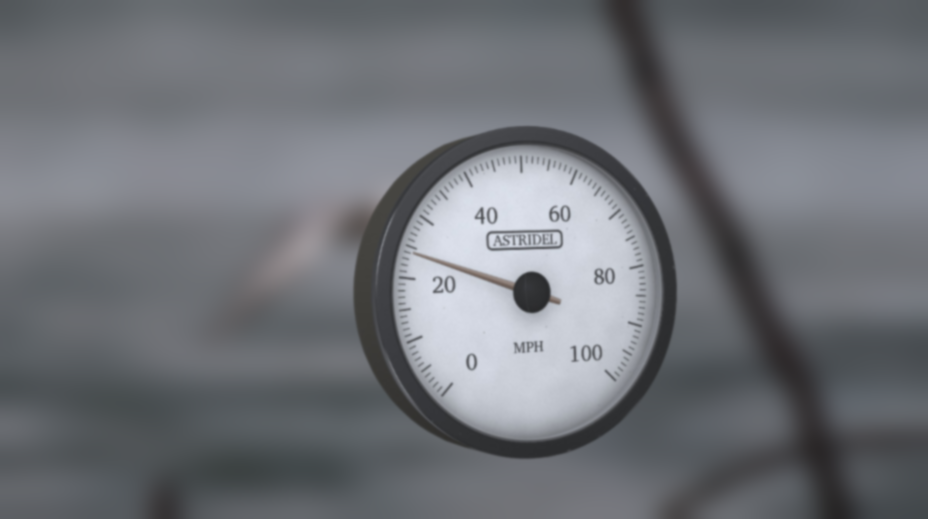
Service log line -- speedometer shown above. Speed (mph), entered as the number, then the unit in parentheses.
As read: 24 (mph)
